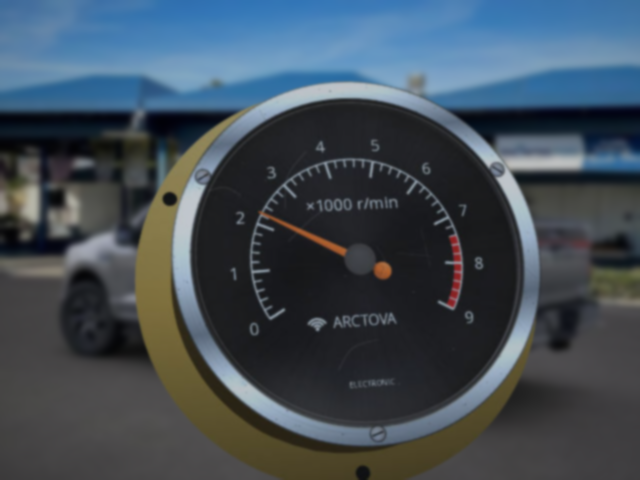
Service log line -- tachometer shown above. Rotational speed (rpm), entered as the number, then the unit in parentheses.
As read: 2200 (rpm)
